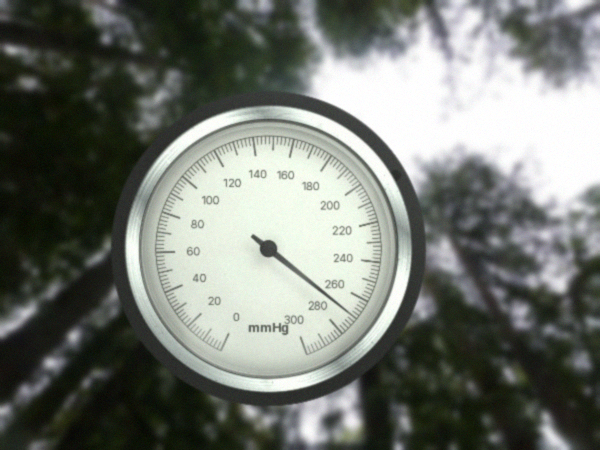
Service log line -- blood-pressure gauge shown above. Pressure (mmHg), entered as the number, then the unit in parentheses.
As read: 270 (mmHg)
